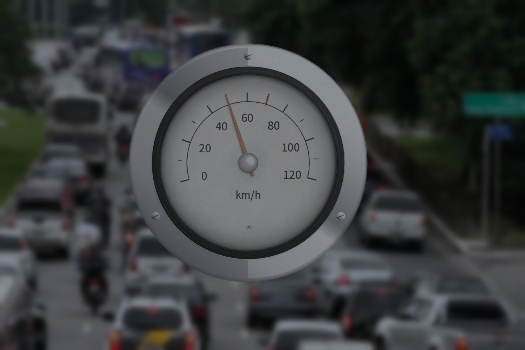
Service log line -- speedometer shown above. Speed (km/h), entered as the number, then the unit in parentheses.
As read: 50 (km/h)
